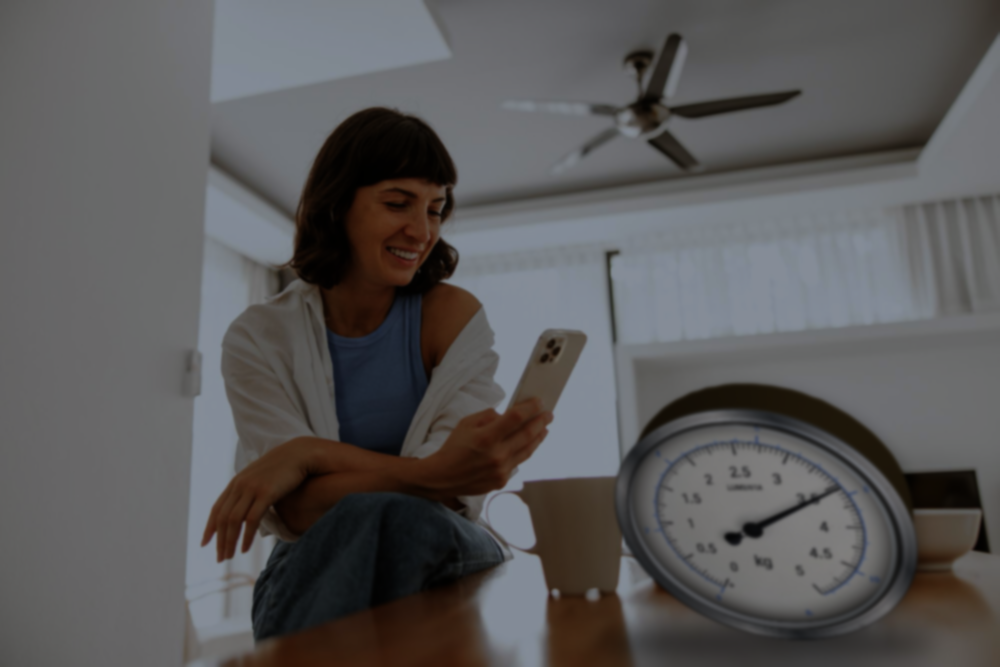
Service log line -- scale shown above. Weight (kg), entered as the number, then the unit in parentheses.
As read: 3.5 (kg)
